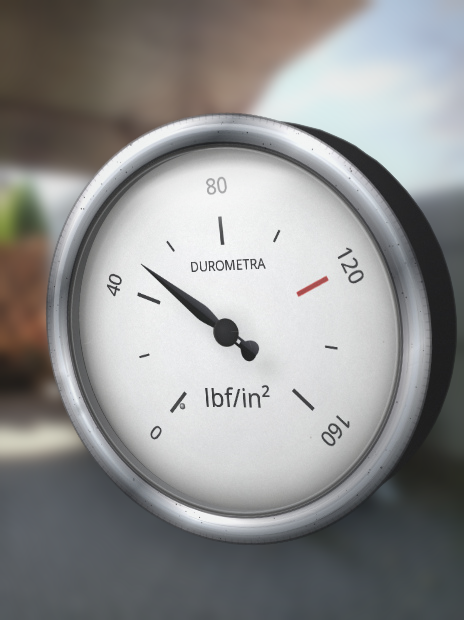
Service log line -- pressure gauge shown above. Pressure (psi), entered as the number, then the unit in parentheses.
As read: 50 (psi)
